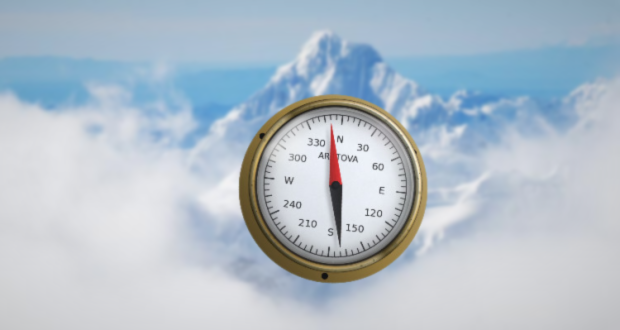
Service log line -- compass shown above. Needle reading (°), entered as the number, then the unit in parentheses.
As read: 350 (°)
